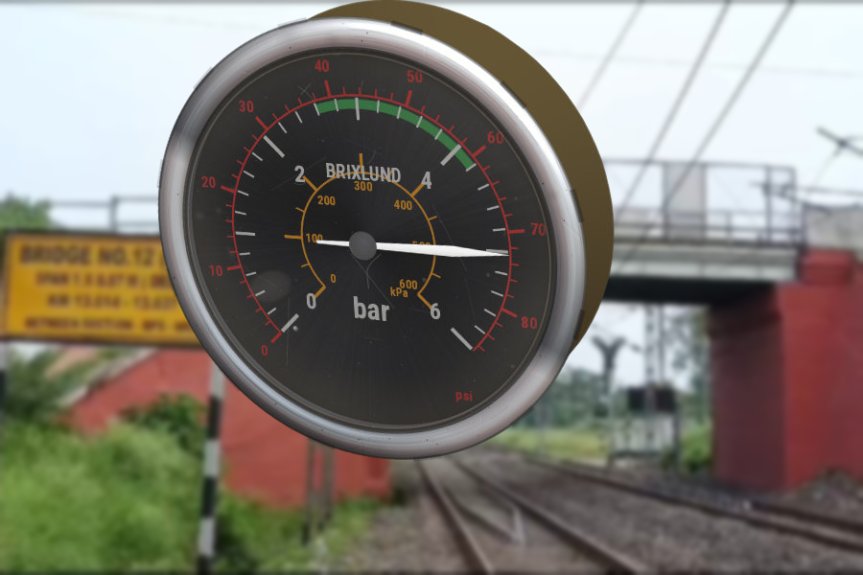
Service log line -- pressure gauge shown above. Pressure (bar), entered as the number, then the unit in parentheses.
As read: 5 (bar)
